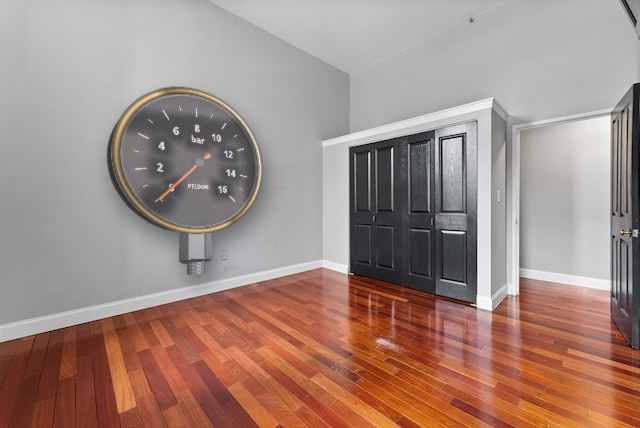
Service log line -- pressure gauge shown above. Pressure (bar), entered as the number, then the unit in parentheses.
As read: 0 (bar)
